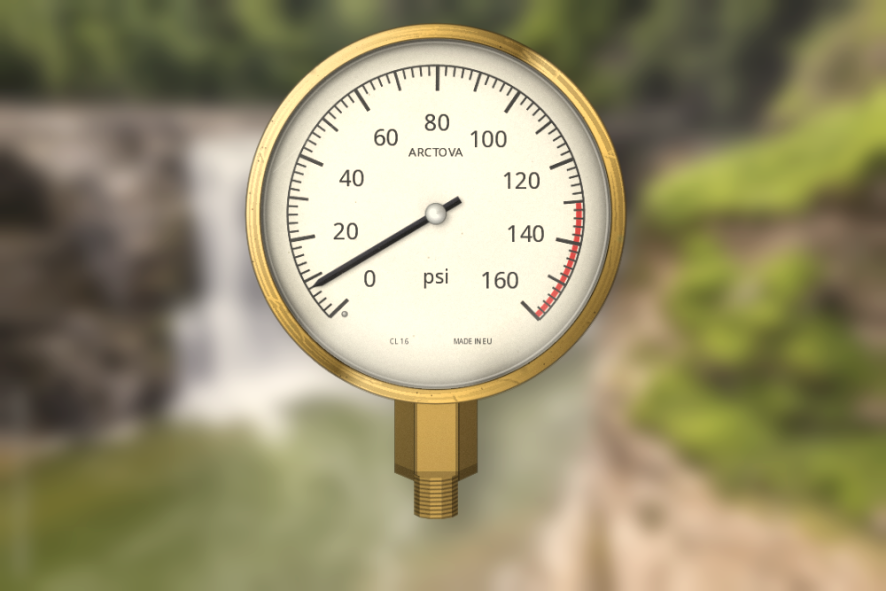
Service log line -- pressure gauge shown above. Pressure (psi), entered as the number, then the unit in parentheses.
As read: 8 (psi)
